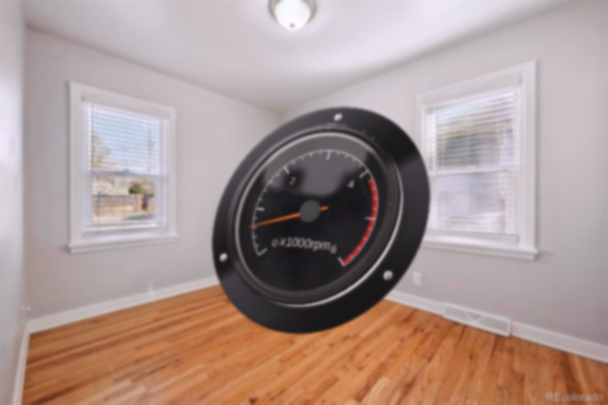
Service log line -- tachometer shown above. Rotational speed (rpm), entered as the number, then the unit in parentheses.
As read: 600 (rpm)
